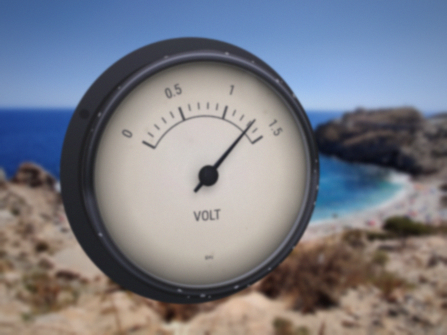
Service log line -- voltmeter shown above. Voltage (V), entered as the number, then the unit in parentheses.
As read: 1.3 (V)
